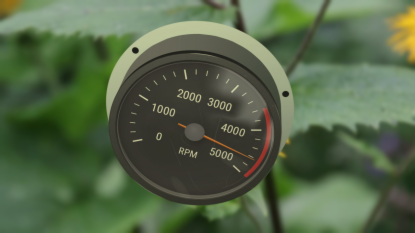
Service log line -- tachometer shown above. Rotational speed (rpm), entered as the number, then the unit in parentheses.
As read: 4600 (rpm)
